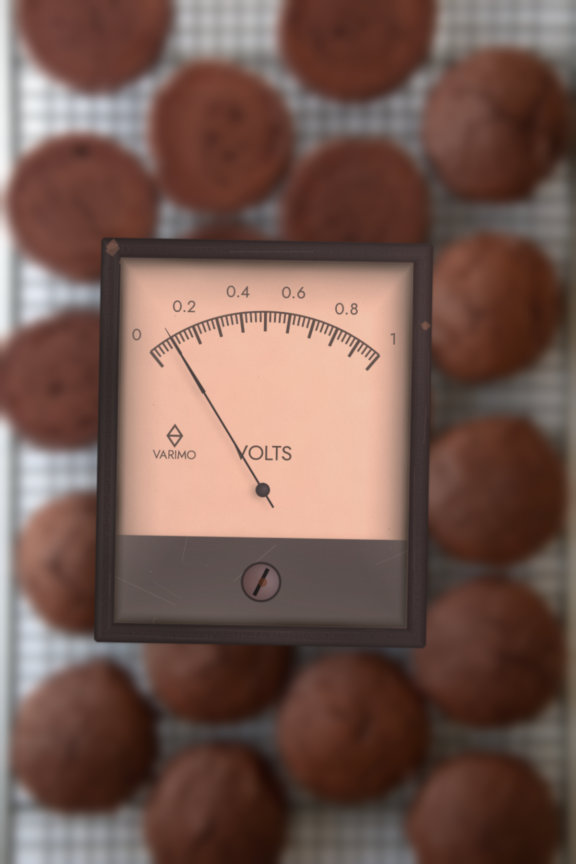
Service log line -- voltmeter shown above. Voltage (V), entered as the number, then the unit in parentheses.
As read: 0.1 (V)
